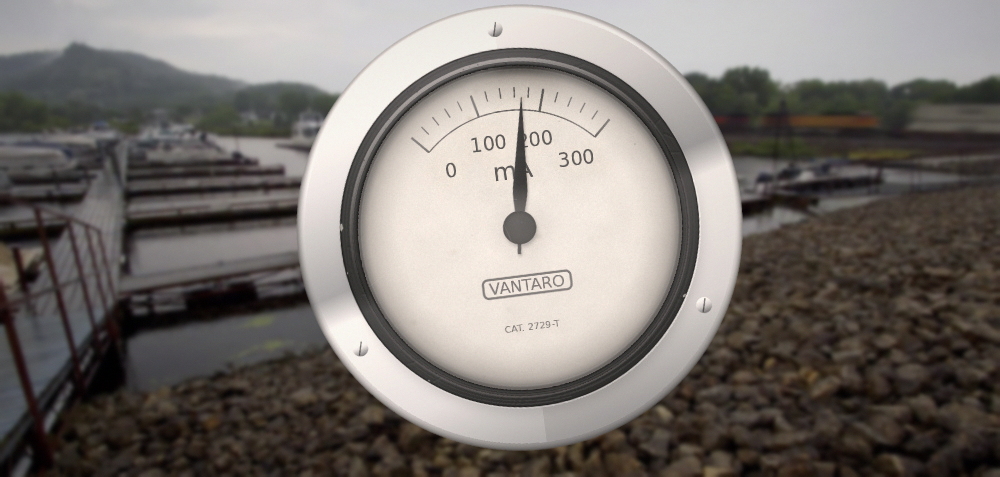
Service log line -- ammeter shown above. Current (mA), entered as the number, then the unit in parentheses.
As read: 170 (mA)
